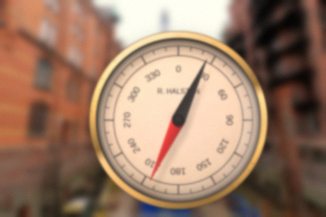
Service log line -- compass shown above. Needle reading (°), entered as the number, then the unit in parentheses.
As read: 205 (°)
